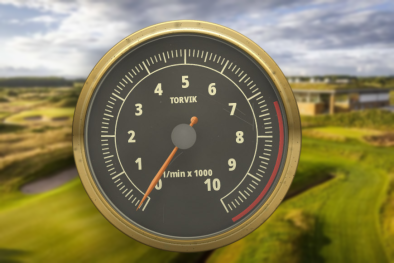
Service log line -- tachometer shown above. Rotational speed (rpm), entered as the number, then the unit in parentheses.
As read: 100 (rpm)
